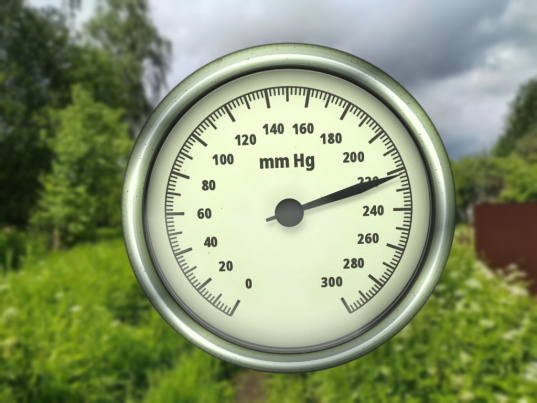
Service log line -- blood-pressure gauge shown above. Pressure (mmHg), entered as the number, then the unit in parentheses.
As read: 222 (mmHg)
